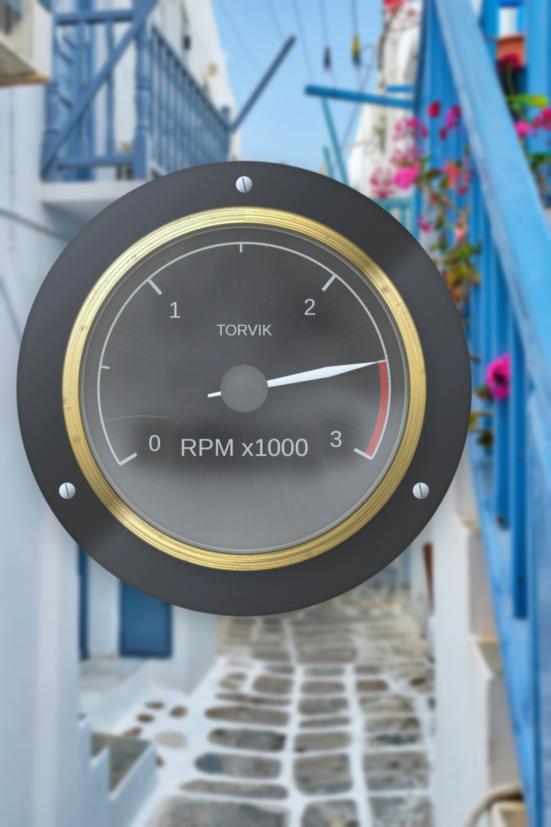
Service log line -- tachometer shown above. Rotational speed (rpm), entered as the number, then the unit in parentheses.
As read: 2500 (rpm)
